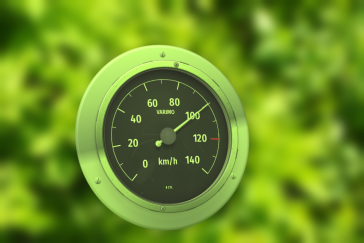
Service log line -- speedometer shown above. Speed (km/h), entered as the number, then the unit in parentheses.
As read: 100 (km/h)
